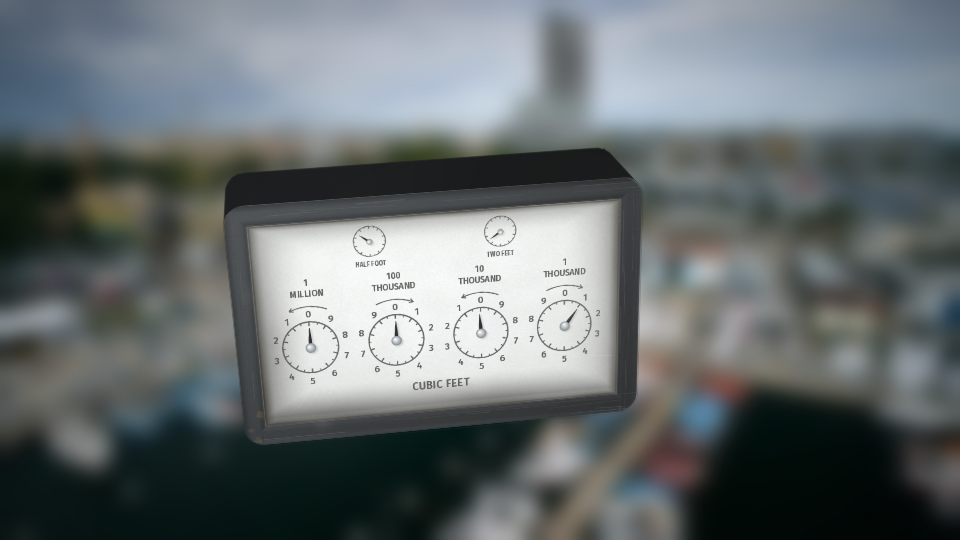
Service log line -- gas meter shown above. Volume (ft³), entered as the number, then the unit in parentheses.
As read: 100 (ft³)
